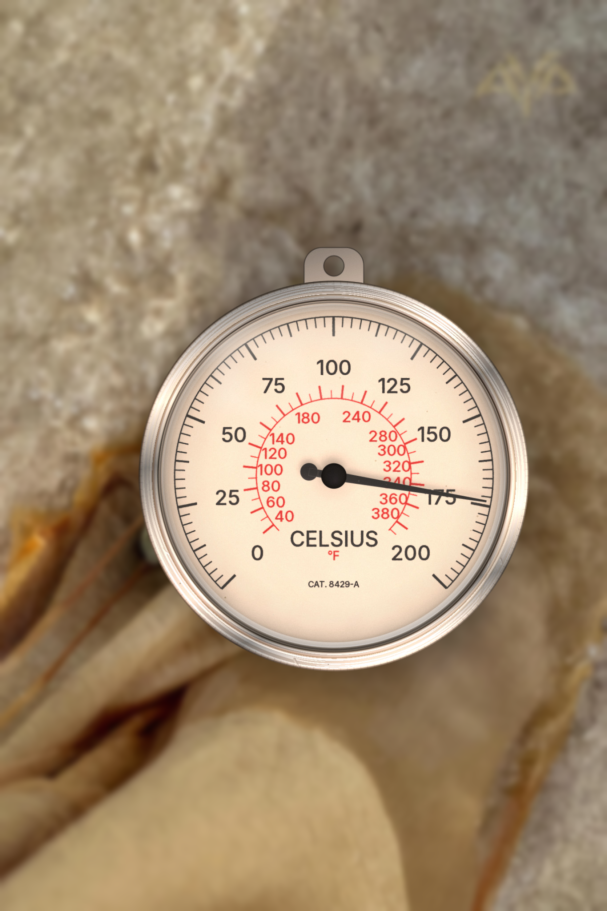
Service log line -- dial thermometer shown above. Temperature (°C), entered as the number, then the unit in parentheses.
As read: 173.75 (°C)
